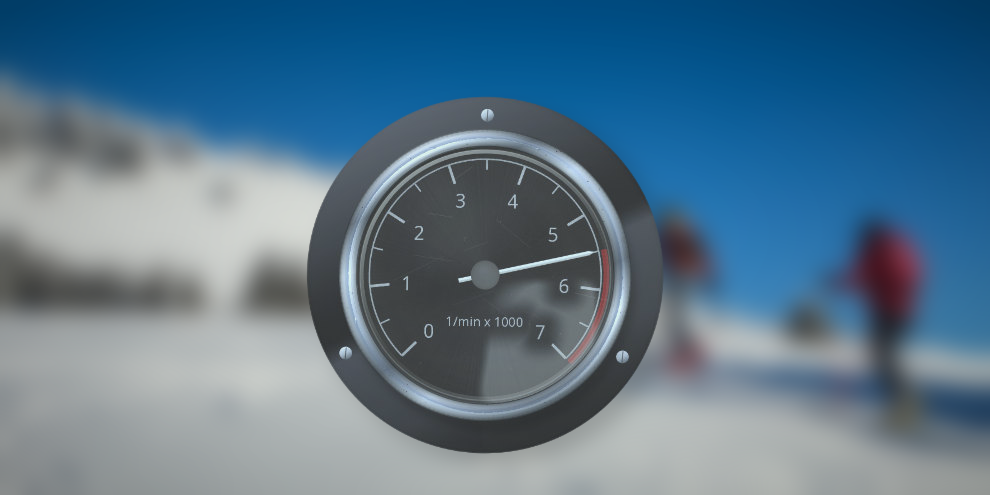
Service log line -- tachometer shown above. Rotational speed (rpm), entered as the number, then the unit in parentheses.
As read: 5500 (rpm)
